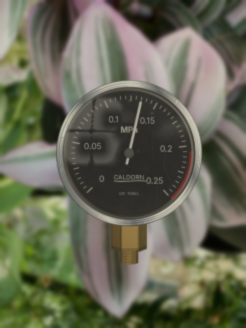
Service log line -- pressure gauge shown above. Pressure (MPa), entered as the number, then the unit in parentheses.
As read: 0.135 (MPa)
